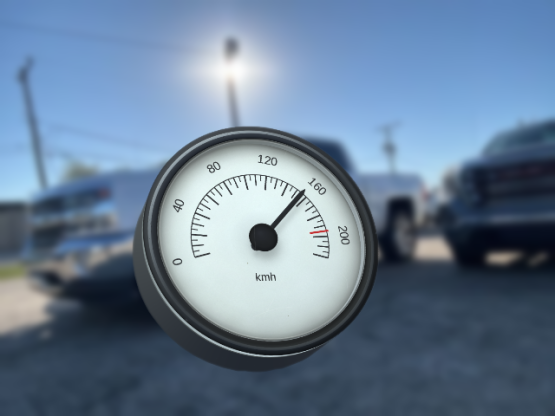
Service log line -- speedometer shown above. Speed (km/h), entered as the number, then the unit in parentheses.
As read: 155 (km/h)
